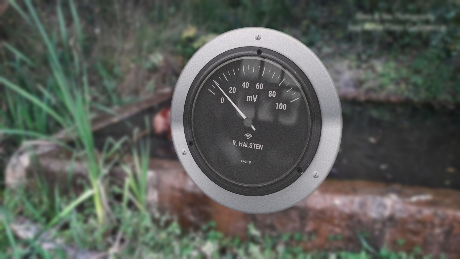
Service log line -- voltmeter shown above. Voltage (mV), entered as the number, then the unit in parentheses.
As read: 10 (mV)
